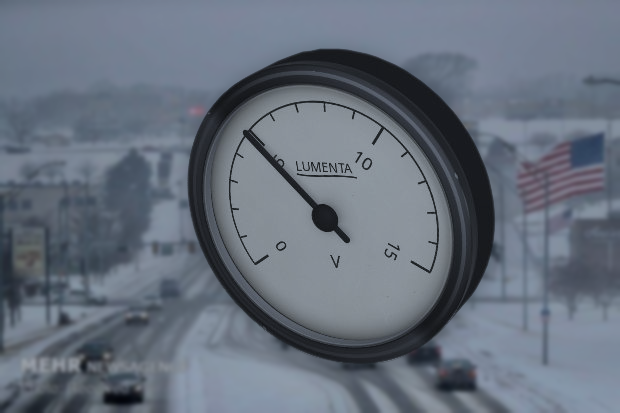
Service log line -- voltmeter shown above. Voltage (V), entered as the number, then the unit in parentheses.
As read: 5 (V)
